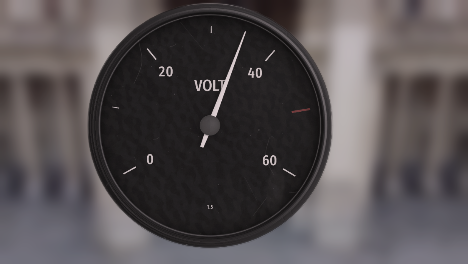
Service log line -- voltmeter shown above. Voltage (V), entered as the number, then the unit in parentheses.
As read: 35 (V)
